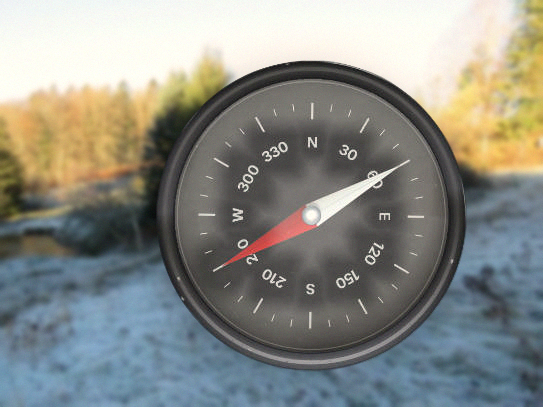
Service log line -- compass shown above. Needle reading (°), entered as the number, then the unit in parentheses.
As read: 240 (°)
